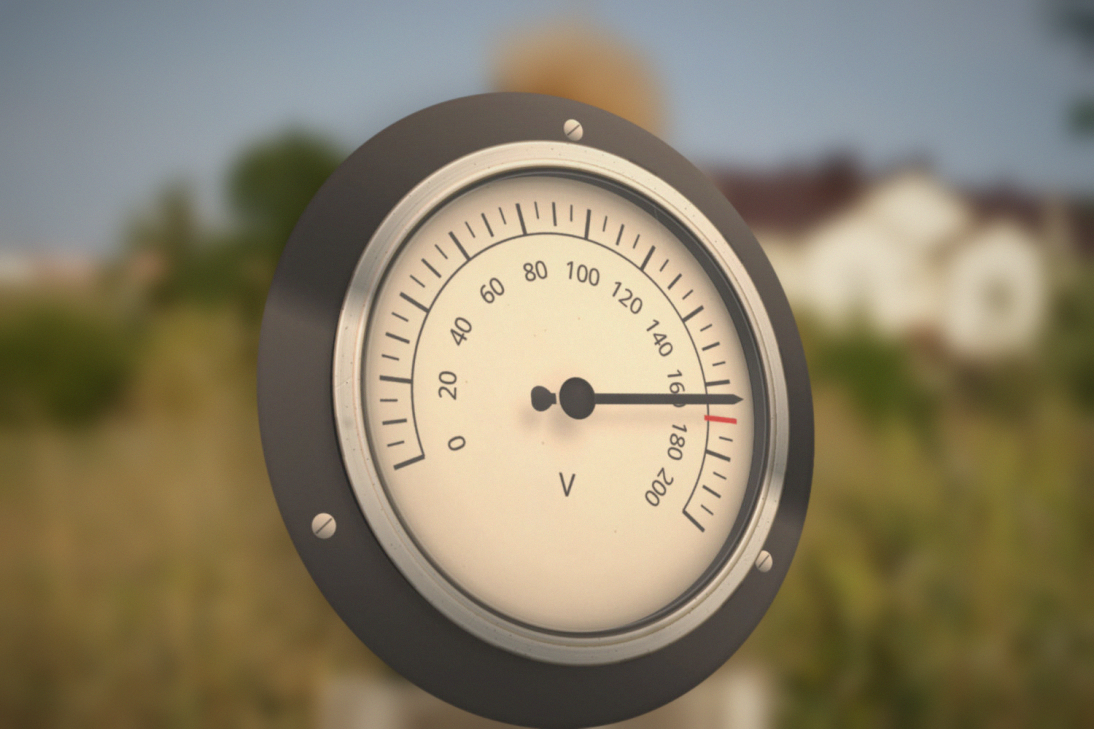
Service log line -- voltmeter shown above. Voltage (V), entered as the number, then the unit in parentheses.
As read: 165 (V)
